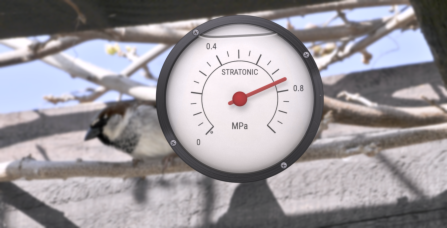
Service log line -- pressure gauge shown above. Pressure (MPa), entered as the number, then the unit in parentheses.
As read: 0.75 (MPa)
